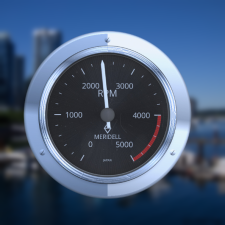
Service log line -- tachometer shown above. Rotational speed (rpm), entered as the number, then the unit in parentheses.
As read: 2400 (rpm)
